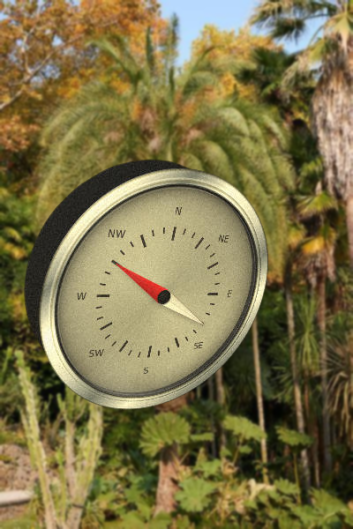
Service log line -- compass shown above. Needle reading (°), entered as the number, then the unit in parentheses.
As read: 300 (°)
